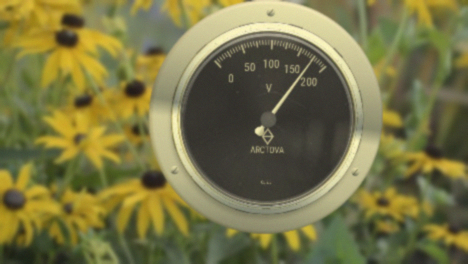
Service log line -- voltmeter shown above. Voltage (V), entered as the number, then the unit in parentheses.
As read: 175 (V)
